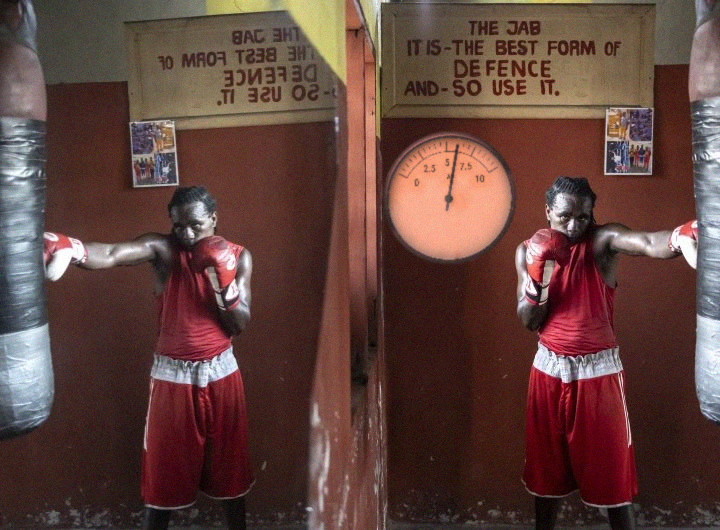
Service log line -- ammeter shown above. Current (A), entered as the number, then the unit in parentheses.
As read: 6 (A)
